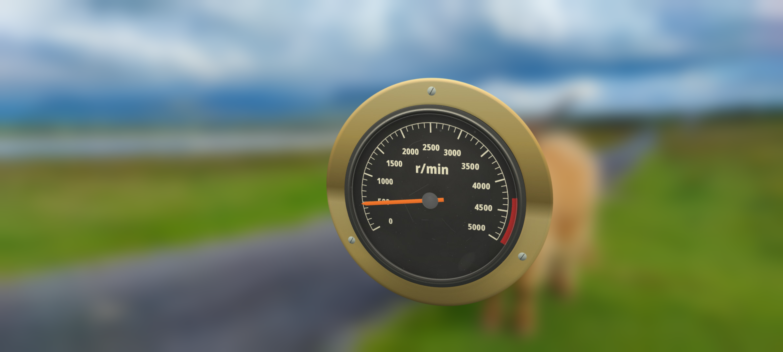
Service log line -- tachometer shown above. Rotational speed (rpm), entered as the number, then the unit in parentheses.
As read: 500 (rpm)
